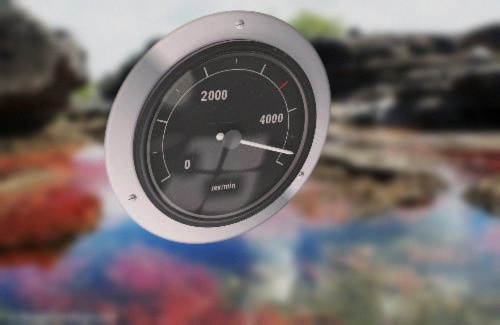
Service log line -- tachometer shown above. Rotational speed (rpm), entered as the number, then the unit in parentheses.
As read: 4750 (rpm)
